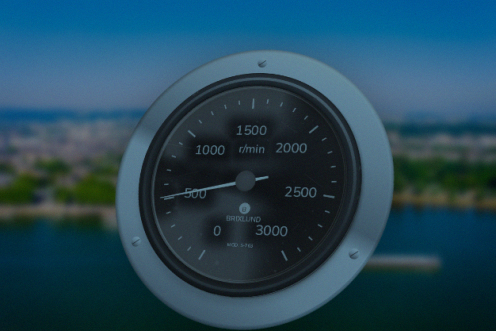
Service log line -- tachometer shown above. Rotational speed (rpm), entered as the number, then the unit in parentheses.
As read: 500 (rpm)
